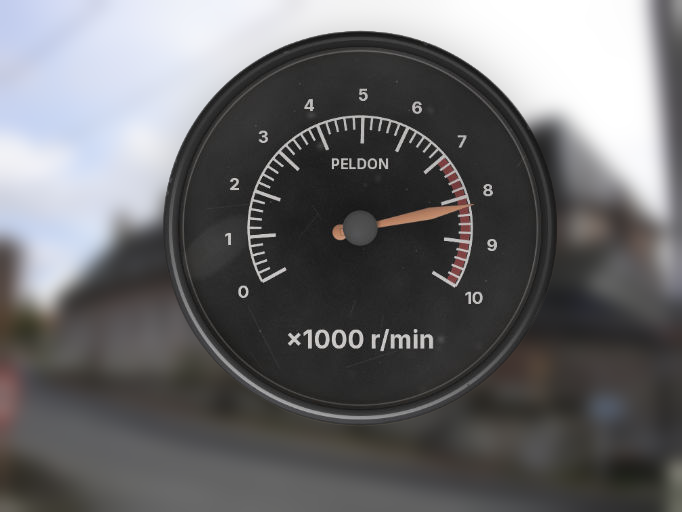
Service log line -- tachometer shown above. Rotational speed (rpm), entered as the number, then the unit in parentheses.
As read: 8200 (rpm)
